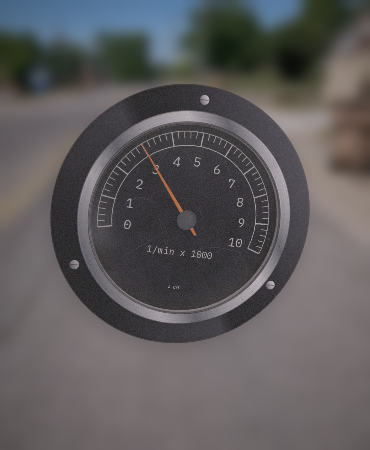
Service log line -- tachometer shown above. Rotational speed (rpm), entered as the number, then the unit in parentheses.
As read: 3000 (rpm)
